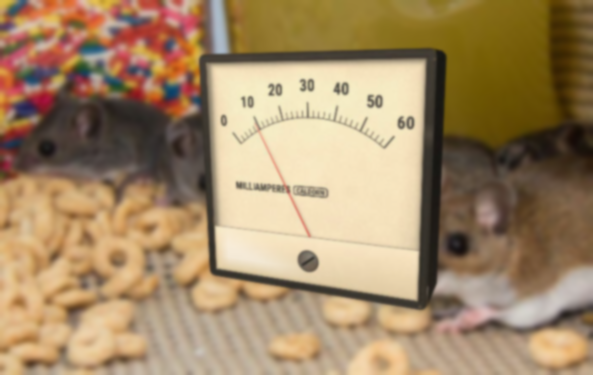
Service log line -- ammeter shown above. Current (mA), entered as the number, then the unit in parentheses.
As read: 10 (mA)
